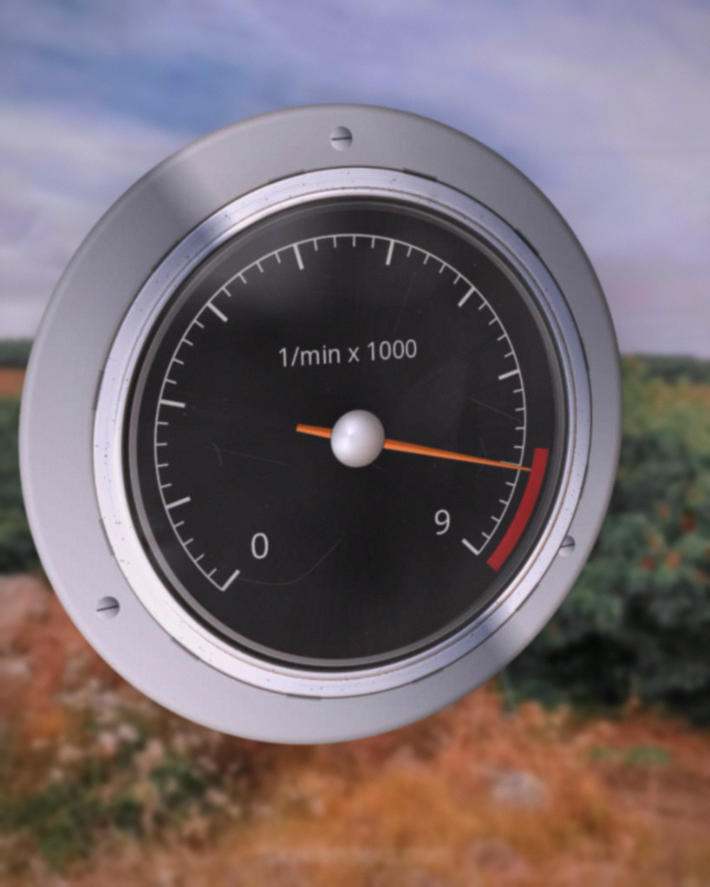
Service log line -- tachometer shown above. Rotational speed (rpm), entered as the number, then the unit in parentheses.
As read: 8000 (rpm)
